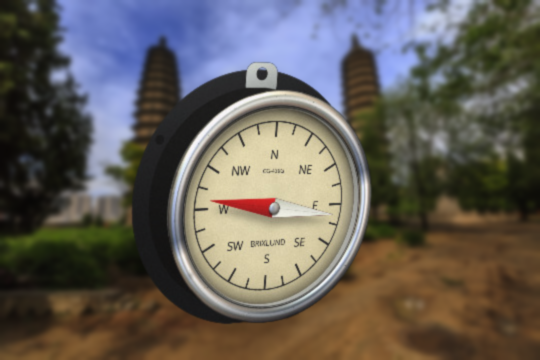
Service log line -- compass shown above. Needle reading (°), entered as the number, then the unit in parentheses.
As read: 277.5 (°)
